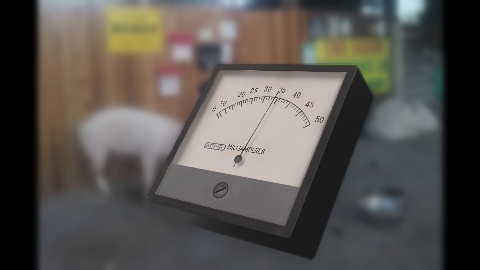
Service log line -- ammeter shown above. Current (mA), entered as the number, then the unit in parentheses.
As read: 35 (mA)
